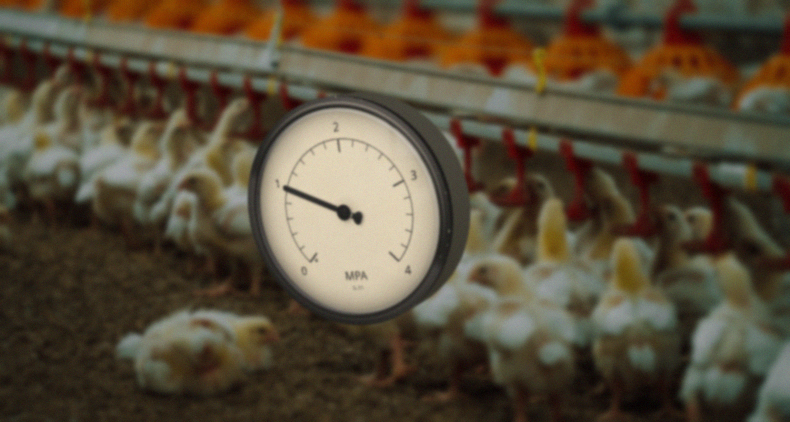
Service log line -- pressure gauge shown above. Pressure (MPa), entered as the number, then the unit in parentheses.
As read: 1 (MPa)
